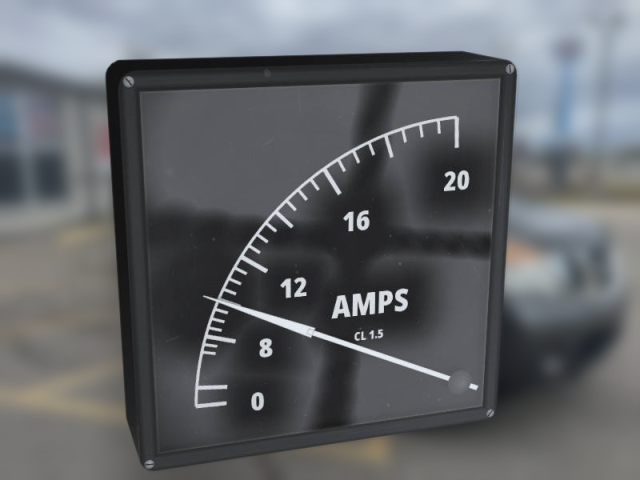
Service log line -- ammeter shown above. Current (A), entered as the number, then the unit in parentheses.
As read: 10 (A)
